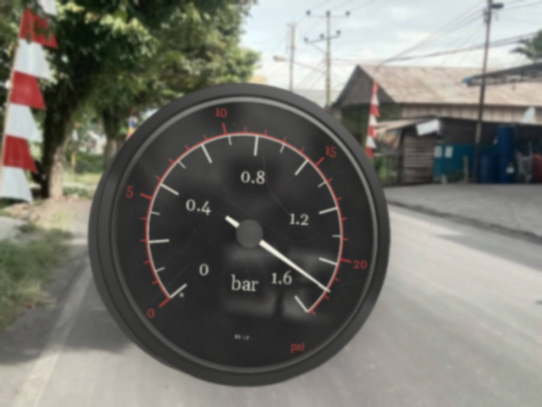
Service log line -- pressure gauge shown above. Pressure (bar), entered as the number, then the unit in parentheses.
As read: 1.5 (bar)
